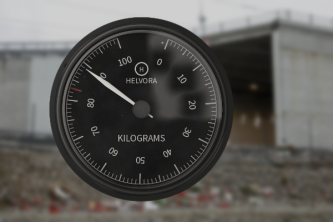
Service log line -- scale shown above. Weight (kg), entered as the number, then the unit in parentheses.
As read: 89 (kg)
